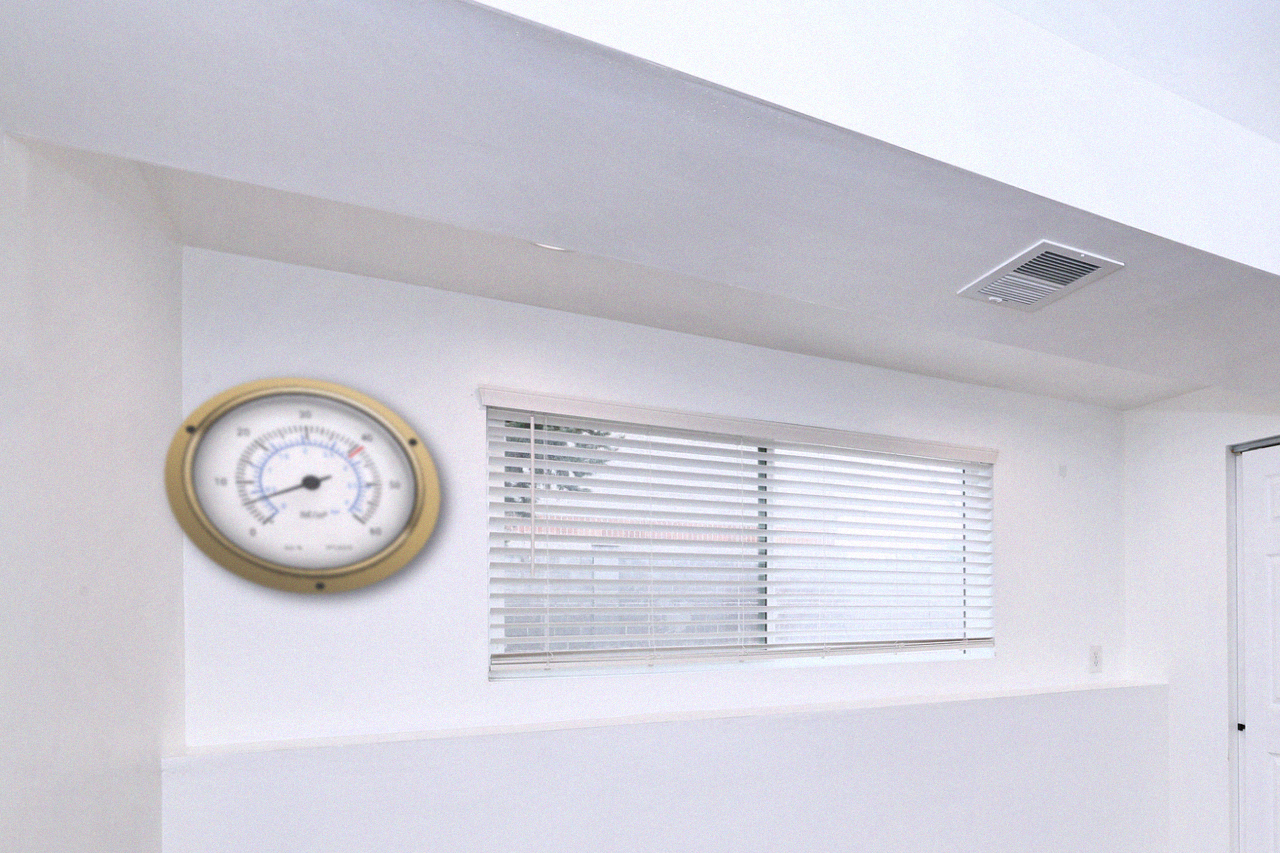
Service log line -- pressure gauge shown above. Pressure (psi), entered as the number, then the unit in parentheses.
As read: 5 (psi)
